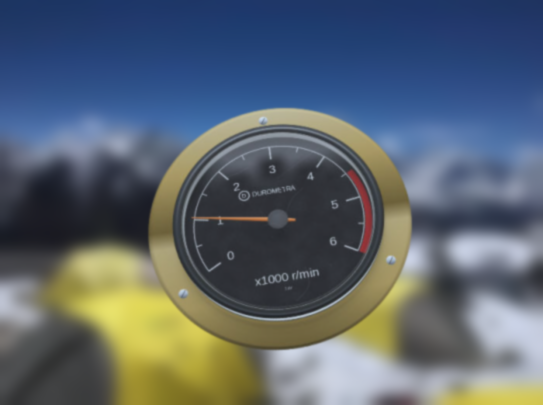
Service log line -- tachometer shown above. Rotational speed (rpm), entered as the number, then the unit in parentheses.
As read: 1000 (rpm)
